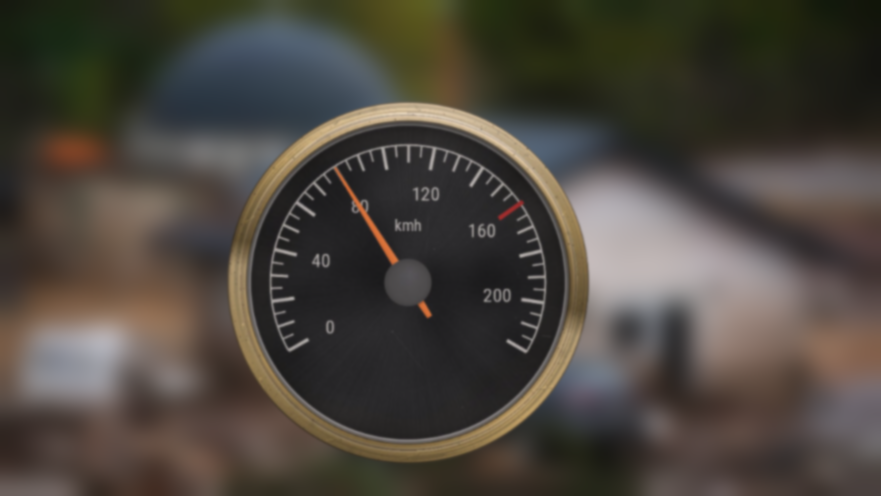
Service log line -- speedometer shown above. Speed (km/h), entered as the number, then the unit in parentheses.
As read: 80 (km/h)
